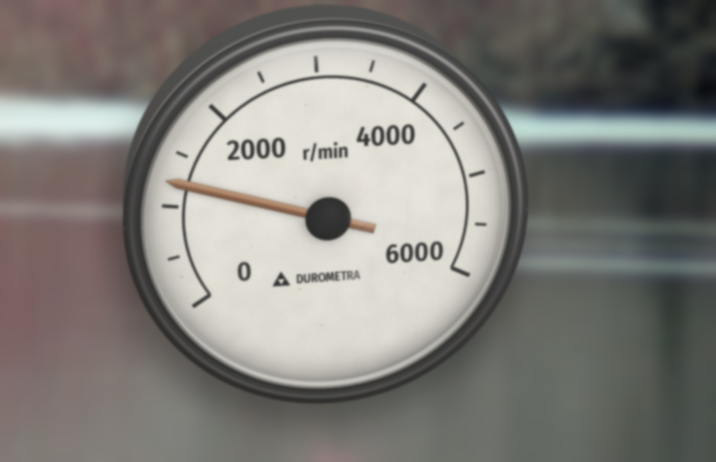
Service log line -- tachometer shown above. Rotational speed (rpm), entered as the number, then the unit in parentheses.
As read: 1250 (rpm)
